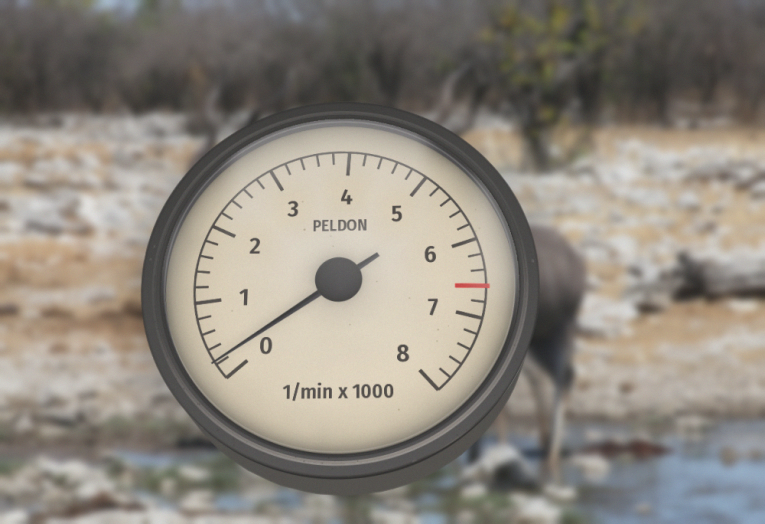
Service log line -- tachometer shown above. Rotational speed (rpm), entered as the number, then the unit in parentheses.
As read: 200 (rpm)
